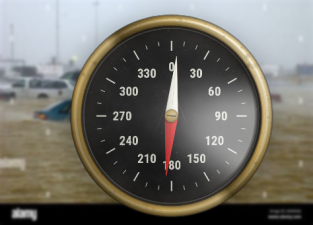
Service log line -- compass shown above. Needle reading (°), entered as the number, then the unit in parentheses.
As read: 185 (°)
